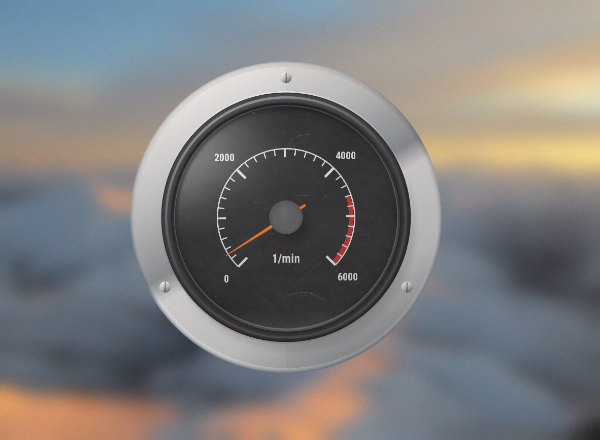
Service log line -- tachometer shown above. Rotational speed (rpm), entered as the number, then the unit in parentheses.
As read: 300 (rpm)
